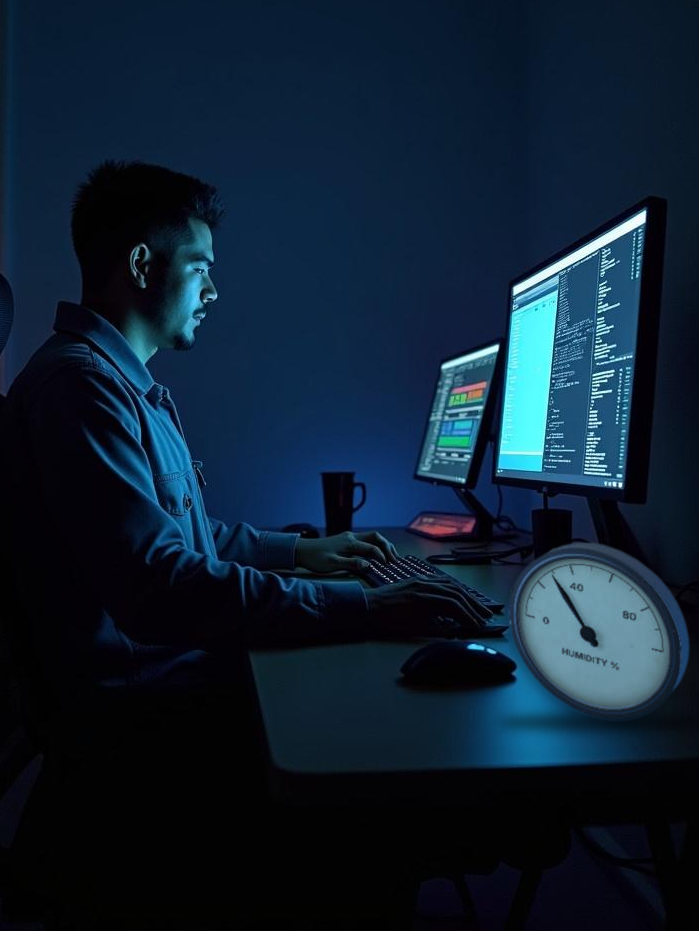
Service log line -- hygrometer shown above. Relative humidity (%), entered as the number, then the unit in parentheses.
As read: 30 (%)
